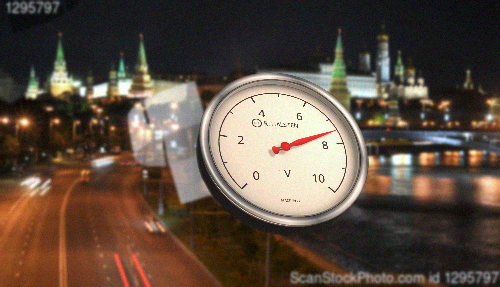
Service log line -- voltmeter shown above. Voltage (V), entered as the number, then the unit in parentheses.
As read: 7.5 (V)
